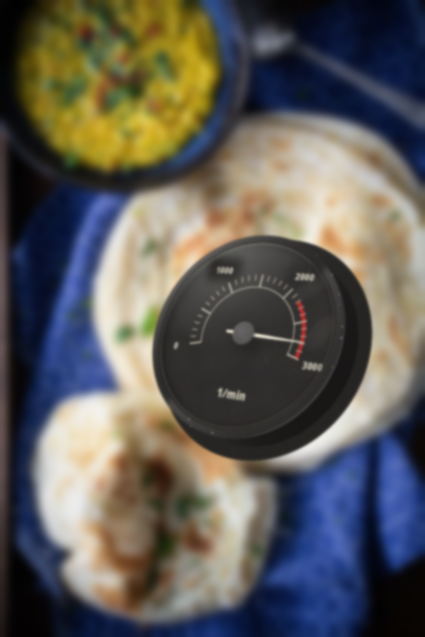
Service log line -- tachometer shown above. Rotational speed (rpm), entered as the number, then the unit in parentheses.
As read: 2800 (rpm)
